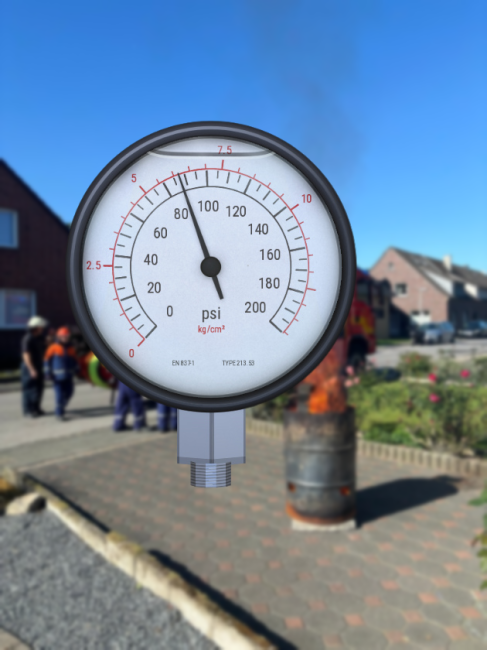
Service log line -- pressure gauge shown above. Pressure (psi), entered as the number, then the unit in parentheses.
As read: 87.5 (psi)
